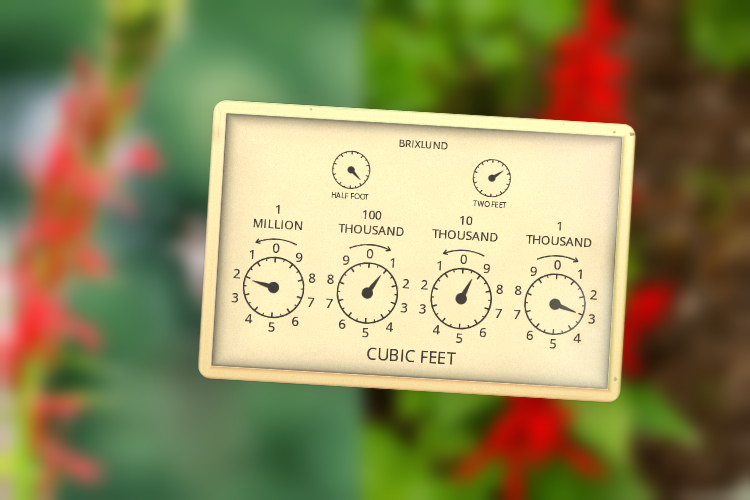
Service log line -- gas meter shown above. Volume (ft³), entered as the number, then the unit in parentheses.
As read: 209300 (ft³)
